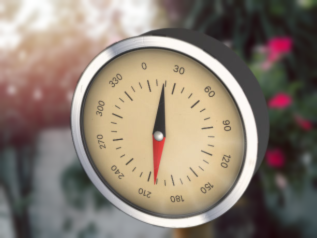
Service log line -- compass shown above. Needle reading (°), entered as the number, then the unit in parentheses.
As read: 200 (°)
